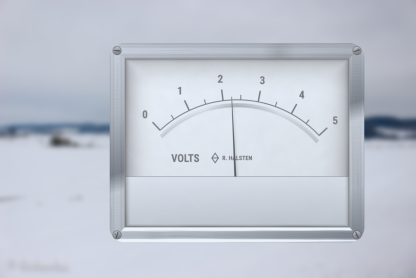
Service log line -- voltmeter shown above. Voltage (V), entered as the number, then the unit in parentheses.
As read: 2.25 (V)
